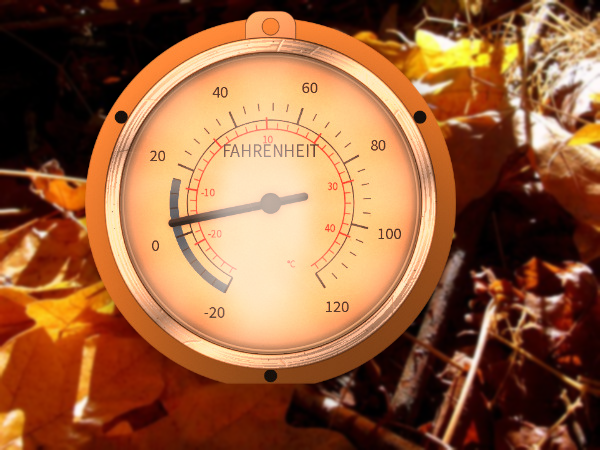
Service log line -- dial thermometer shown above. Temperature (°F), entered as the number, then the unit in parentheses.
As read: 4 (°F)
